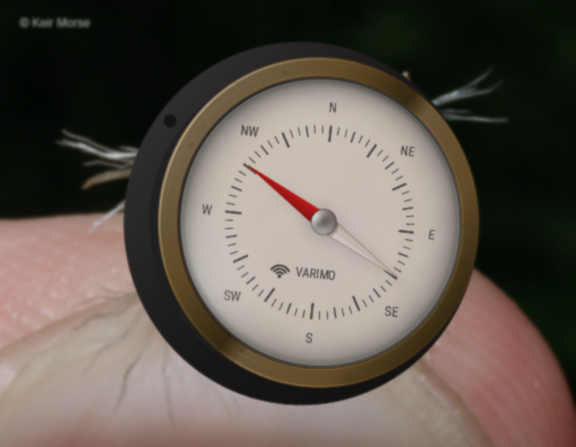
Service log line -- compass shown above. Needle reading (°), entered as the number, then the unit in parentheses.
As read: 300 (°)
